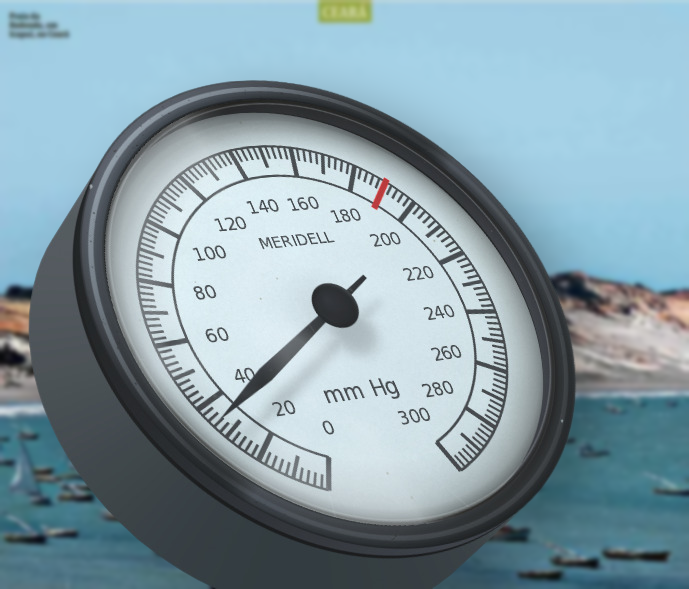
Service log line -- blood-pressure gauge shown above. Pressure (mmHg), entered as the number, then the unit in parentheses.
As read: 34 (mmHg)
